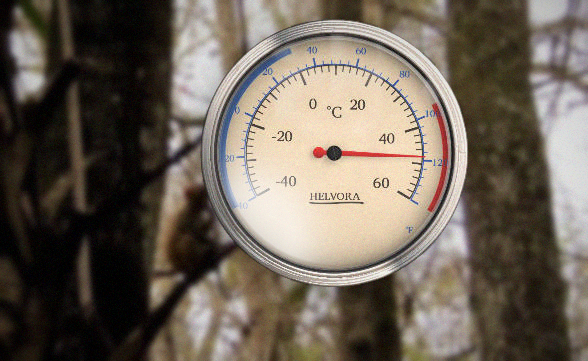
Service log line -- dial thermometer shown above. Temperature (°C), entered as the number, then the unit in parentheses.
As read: 48 (°C)
